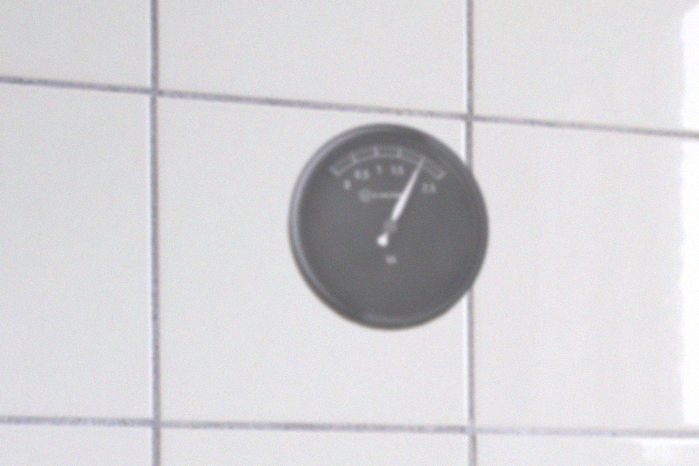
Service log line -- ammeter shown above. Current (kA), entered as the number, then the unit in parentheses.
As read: 2 (kA)
